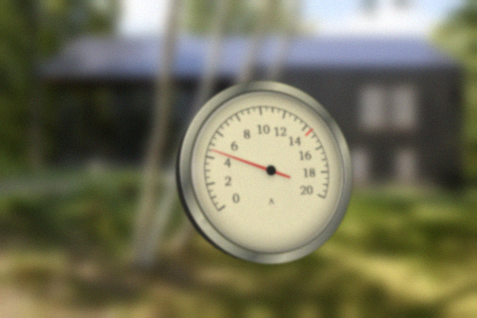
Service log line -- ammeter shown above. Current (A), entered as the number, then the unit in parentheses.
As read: 4.5 (A)
